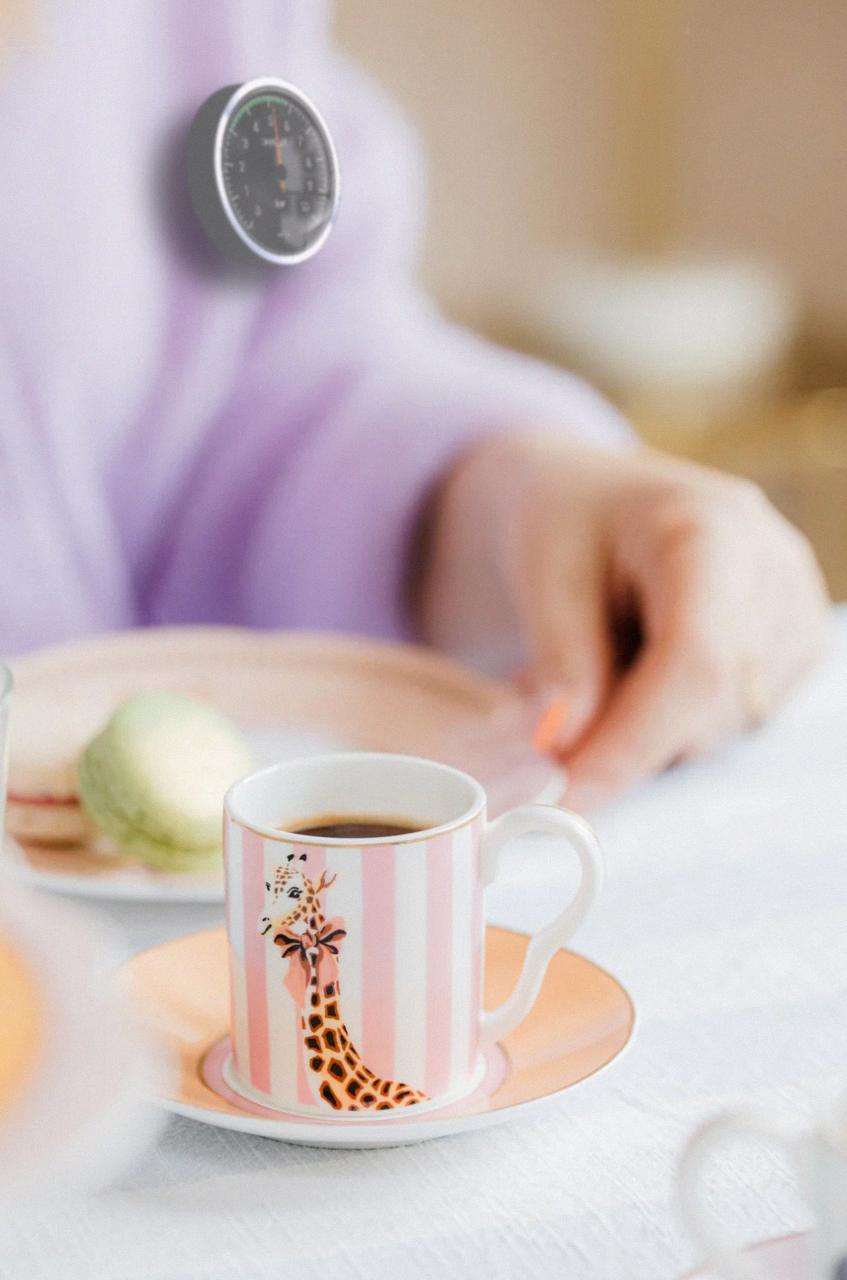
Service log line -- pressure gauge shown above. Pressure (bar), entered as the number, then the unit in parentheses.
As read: 5 (bar)
